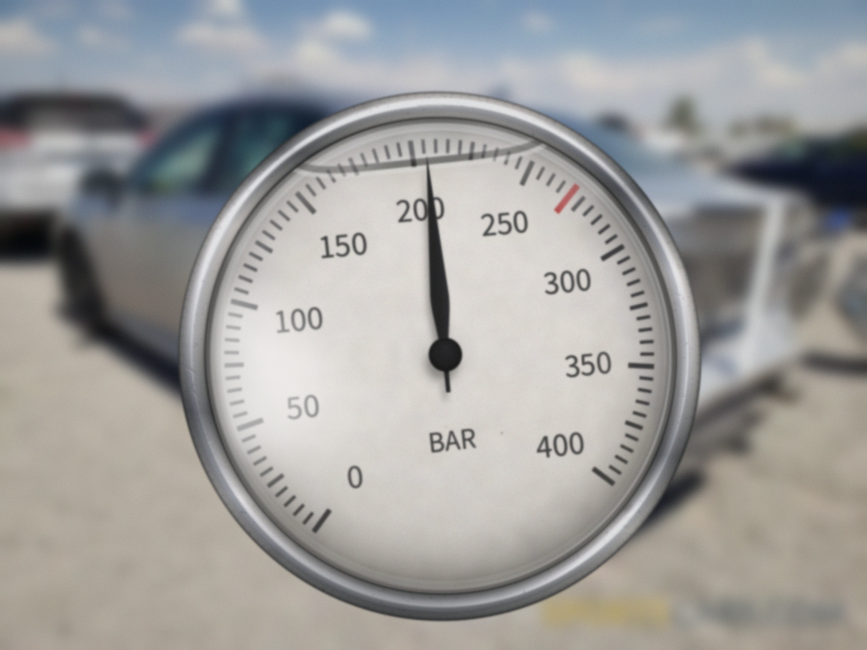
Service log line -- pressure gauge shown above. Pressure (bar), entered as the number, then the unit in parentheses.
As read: 205 (bar)
